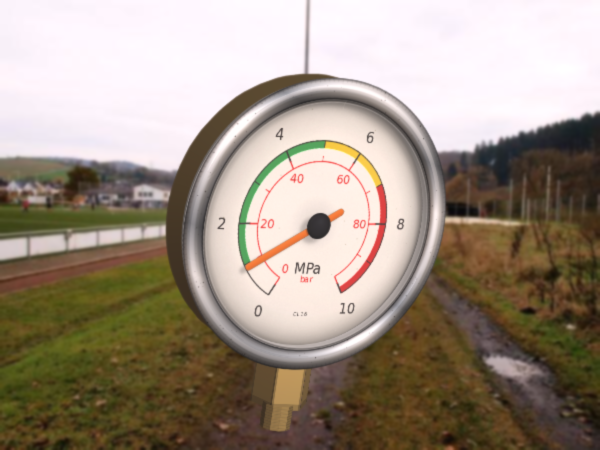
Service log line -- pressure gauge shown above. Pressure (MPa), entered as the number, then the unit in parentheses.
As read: 1 (MPa)
